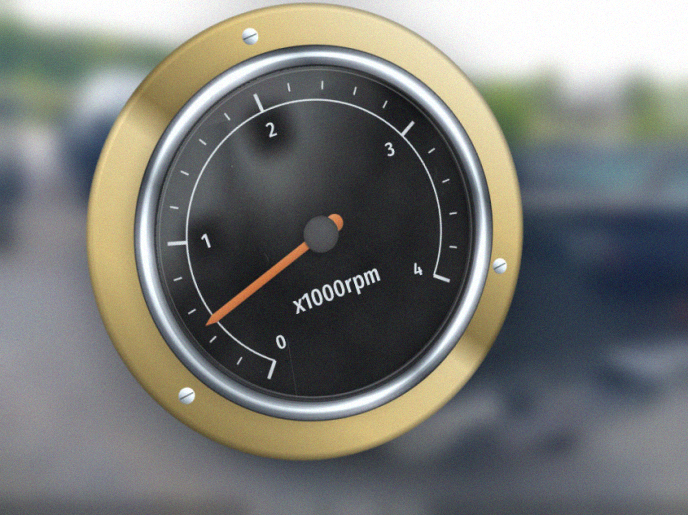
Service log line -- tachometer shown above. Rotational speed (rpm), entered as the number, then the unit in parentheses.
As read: 500 (rpm)
